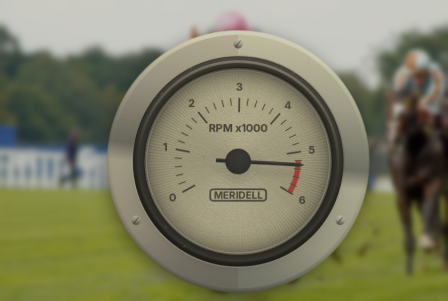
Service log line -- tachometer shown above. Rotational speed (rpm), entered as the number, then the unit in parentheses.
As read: 5300 (rpm)
